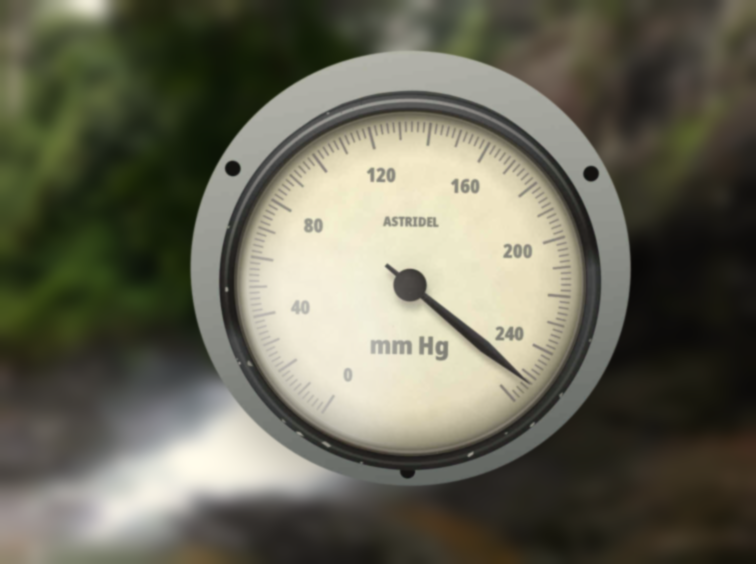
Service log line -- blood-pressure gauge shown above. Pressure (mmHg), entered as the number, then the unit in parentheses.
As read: 252 (mmHg)
